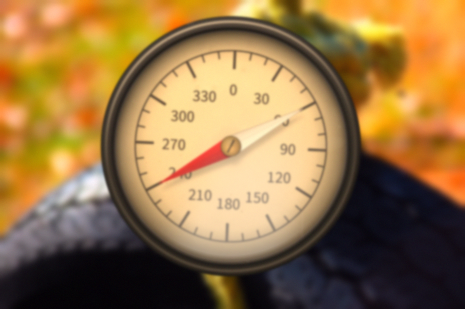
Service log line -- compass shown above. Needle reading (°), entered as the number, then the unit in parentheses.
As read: 240 (°)
